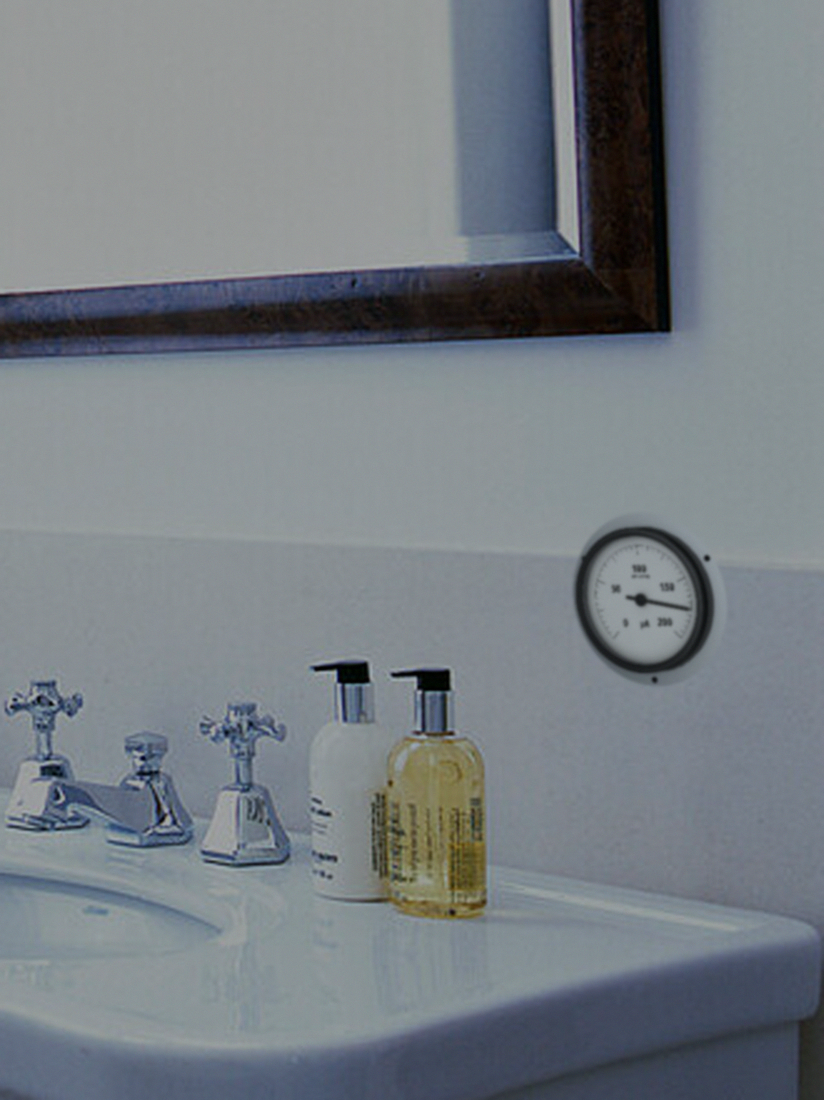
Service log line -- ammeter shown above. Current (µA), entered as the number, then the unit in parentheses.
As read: 175 (µA)
